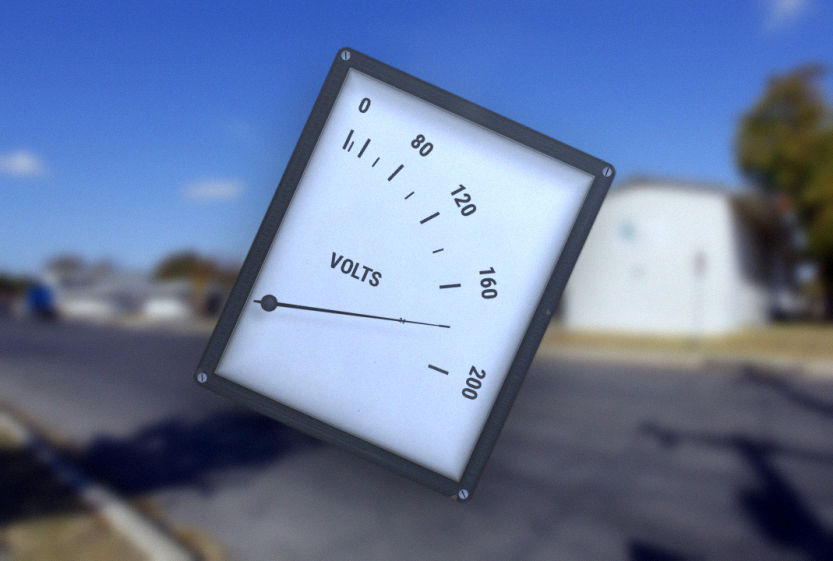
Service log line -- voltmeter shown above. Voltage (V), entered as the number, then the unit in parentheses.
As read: 180 (V)
